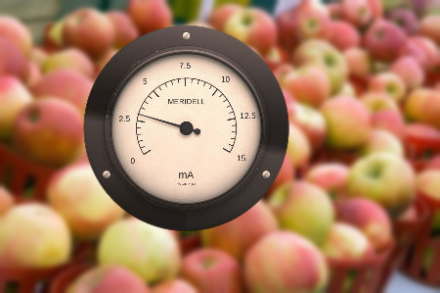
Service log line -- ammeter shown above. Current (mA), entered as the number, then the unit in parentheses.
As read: 3 (mA)
